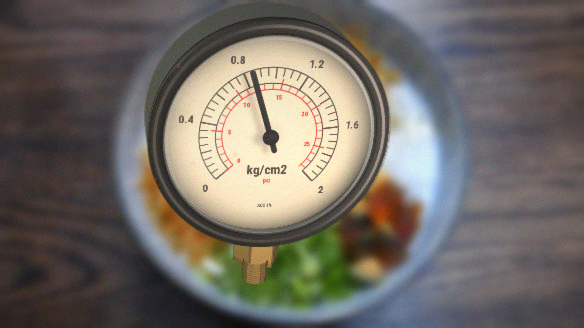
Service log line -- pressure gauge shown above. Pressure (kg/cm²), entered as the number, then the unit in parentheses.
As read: 0.85 (kg/cm²)
